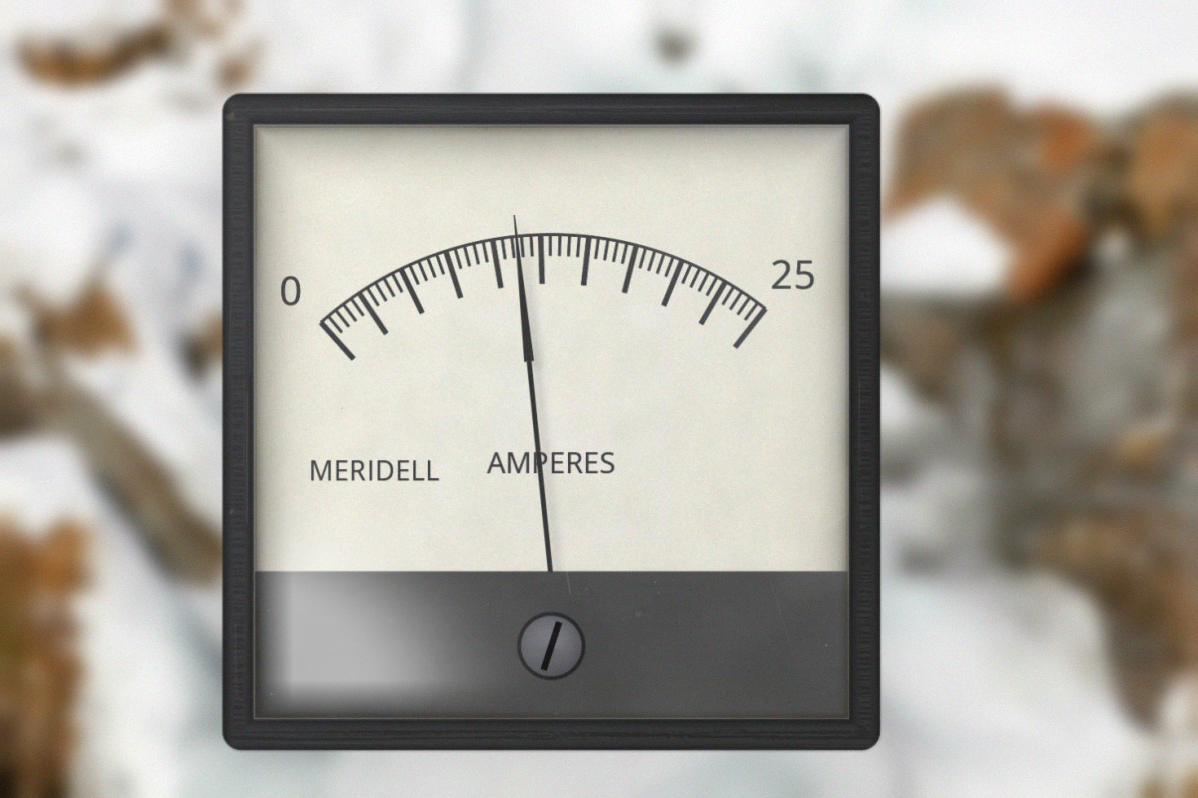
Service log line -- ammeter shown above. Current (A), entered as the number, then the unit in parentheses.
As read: 11.25 (A)
